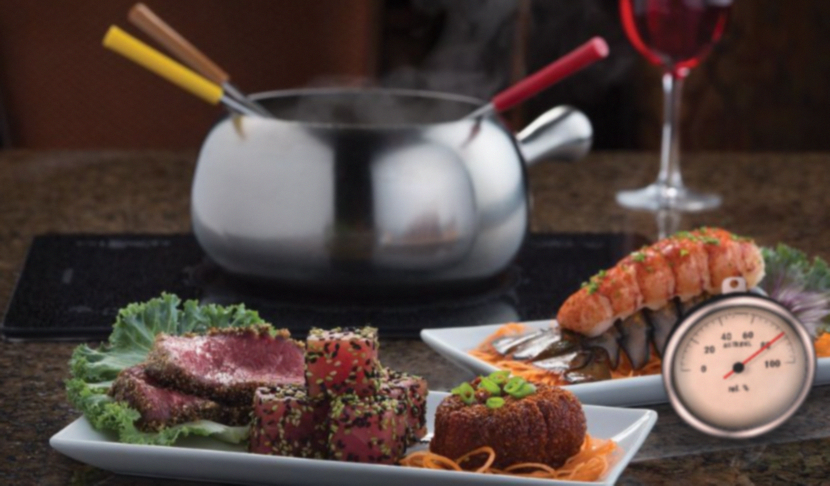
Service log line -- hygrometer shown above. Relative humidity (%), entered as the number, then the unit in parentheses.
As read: 80 (%)
